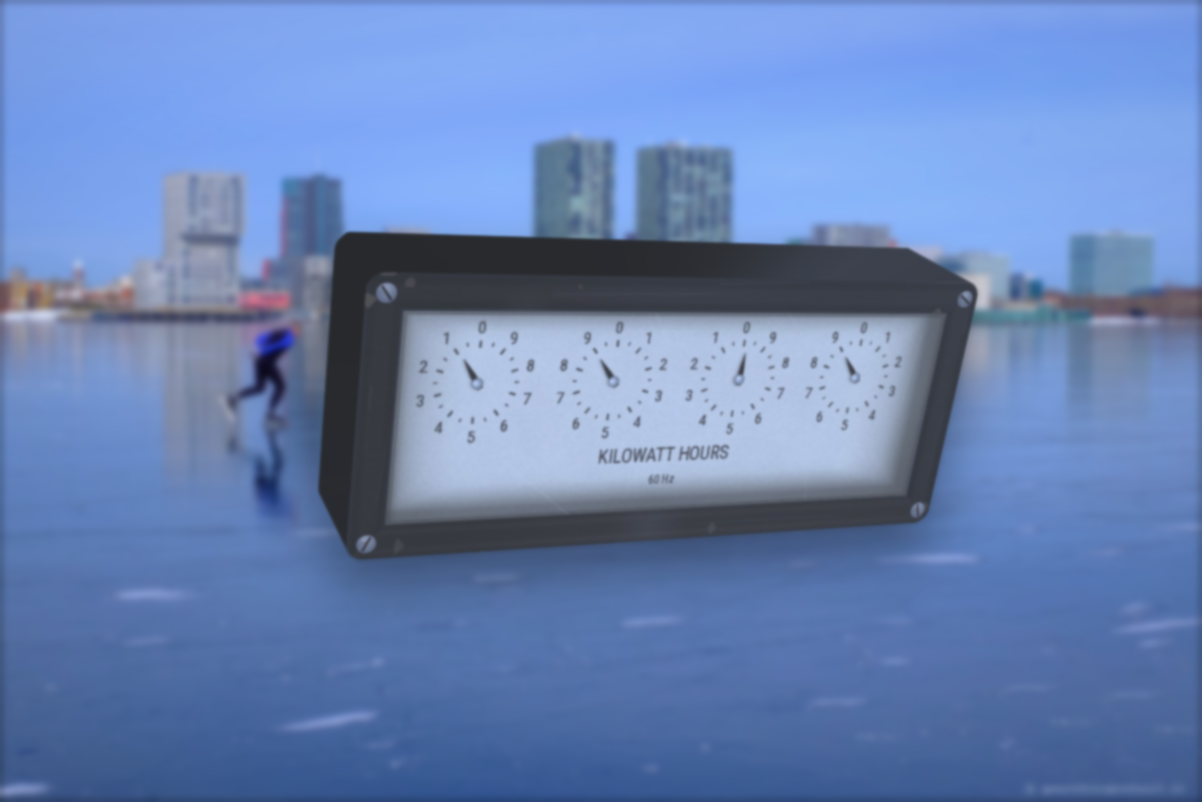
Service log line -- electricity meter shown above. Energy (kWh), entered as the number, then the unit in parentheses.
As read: 899 (kWh)
